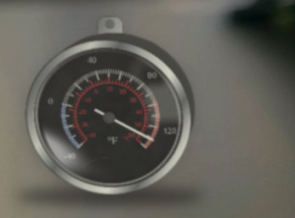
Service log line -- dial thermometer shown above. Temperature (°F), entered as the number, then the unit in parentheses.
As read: 130 (°F)
